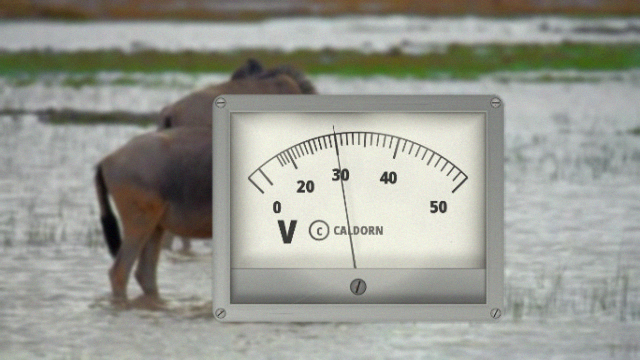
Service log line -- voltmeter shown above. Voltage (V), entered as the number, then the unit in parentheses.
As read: 30 (V)
